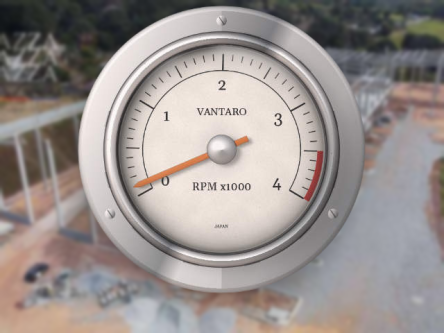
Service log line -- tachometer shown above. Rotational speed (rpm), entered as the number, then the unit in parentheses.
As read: 100 (rpm)
